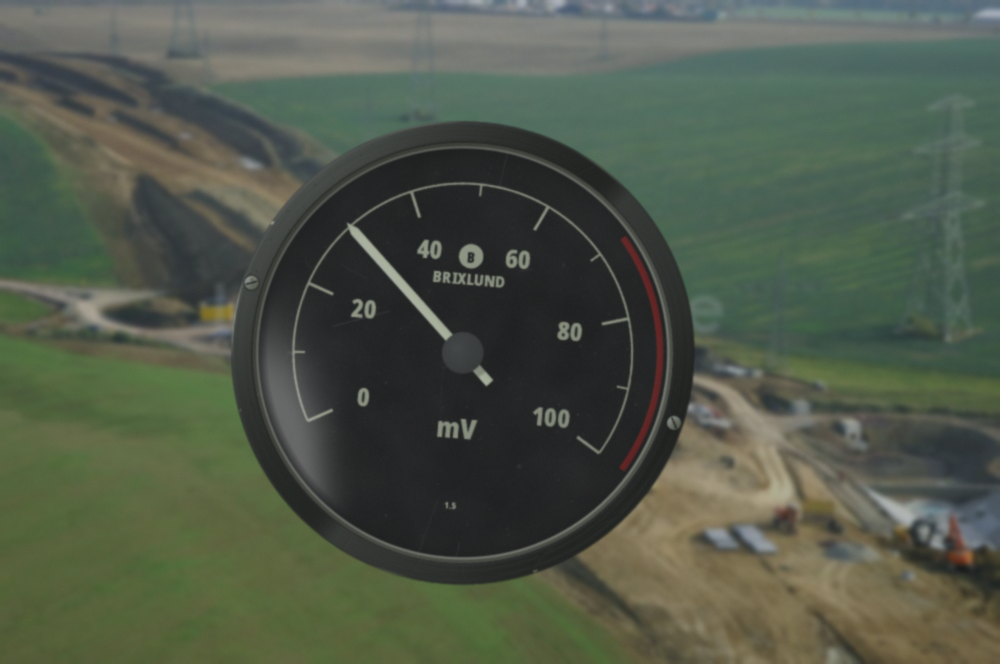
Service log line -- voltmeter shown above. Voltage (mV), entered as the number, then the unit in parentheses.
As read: 30 (mV)
